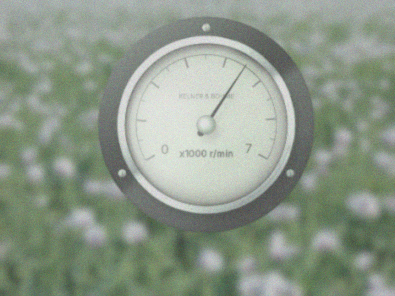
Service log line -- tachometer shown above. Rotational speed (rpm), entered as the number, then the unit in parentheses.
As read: 4500 (rpm)
